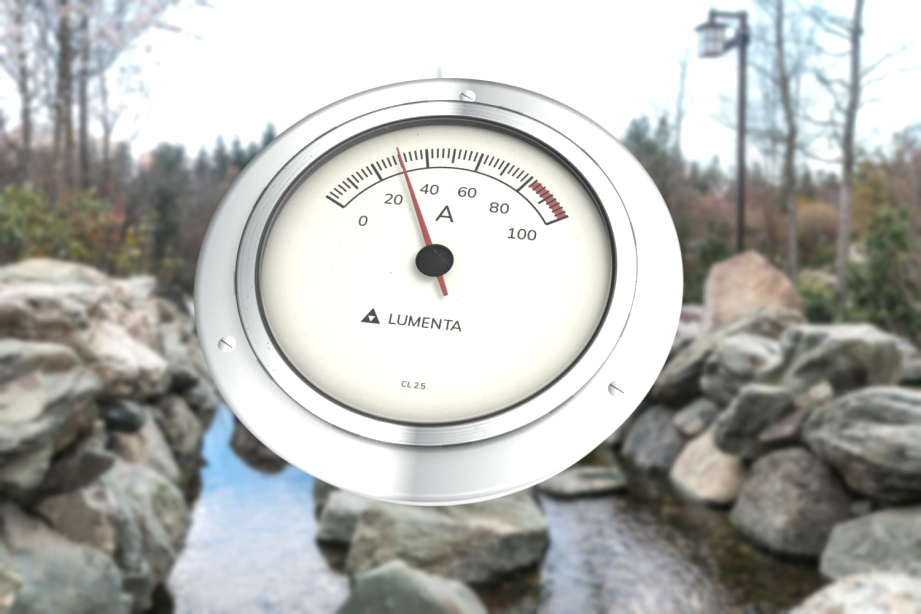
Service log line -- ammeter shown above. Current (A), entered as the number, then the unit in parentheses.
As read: 30 (A)
